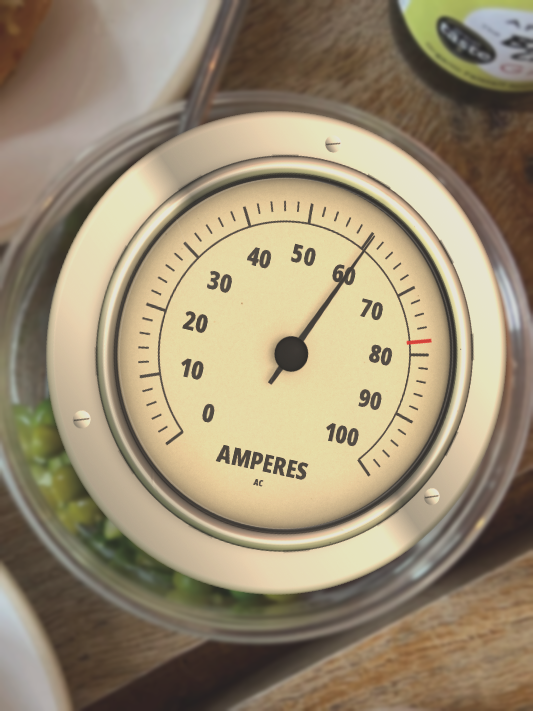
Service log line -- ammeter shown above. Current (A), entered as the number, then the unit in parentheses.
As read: 60 (A)
